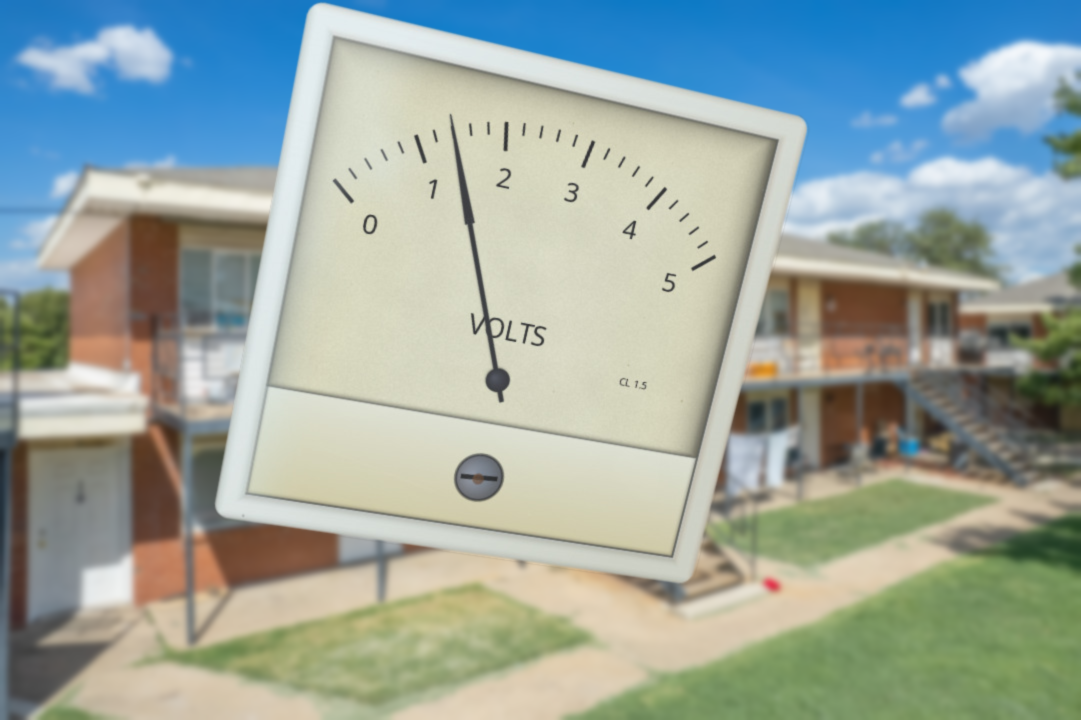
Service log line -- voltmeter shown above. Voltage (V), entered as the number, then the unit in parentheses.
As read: 1.4 (V)
